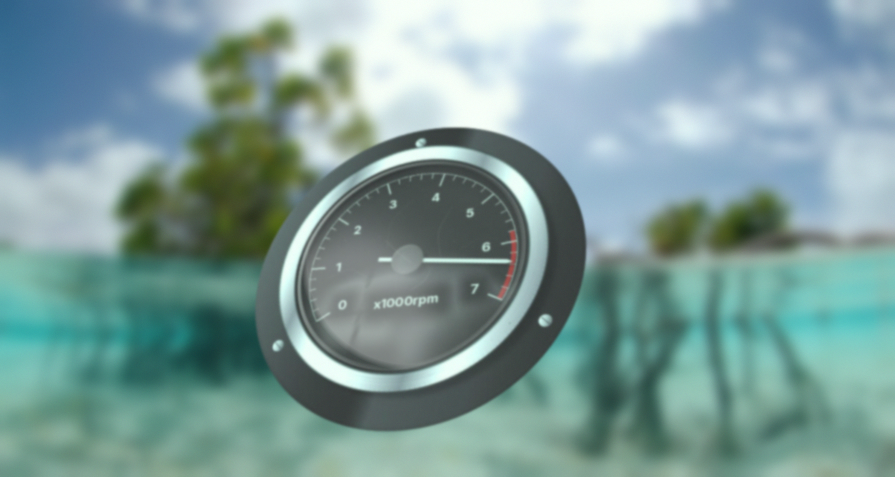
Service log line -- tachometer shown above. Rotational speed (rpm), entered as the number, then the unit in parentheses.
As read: 6400 (rpm)
